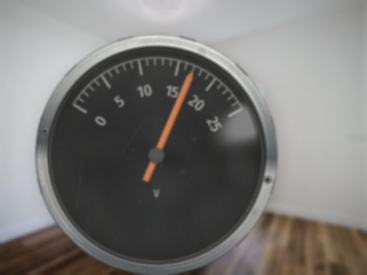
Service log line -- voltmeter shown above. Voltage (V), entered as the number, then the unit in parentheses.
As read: 17 (V)
